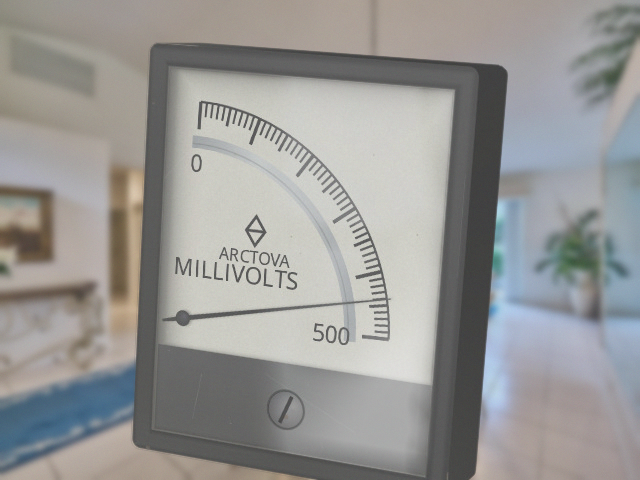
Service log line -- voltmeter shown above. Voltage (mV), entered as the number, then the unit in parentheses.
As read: 440 (mV)
